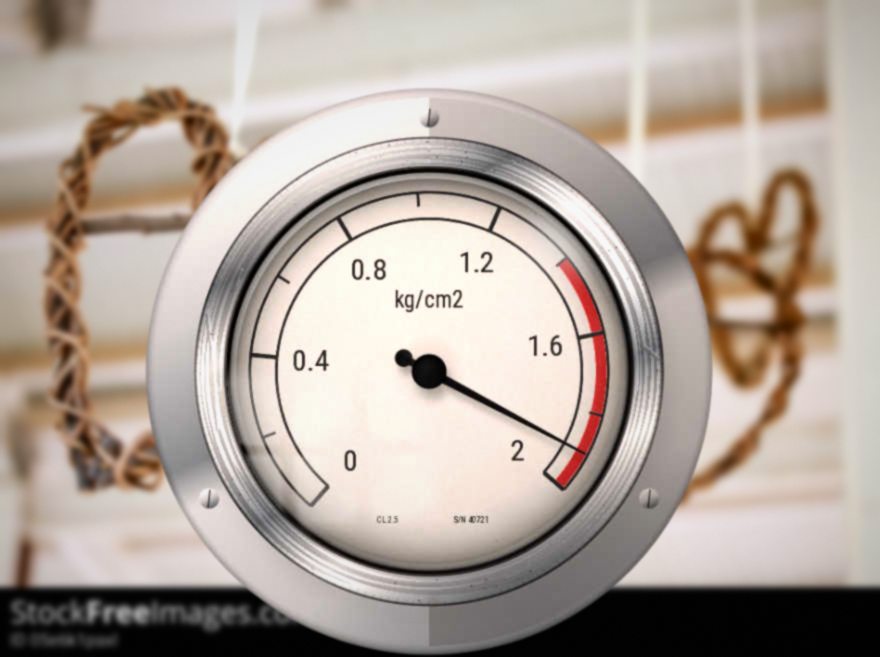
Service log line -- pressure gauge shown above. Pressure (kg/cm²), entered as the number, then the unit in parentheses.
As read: 1.9 (kg/cm²)
